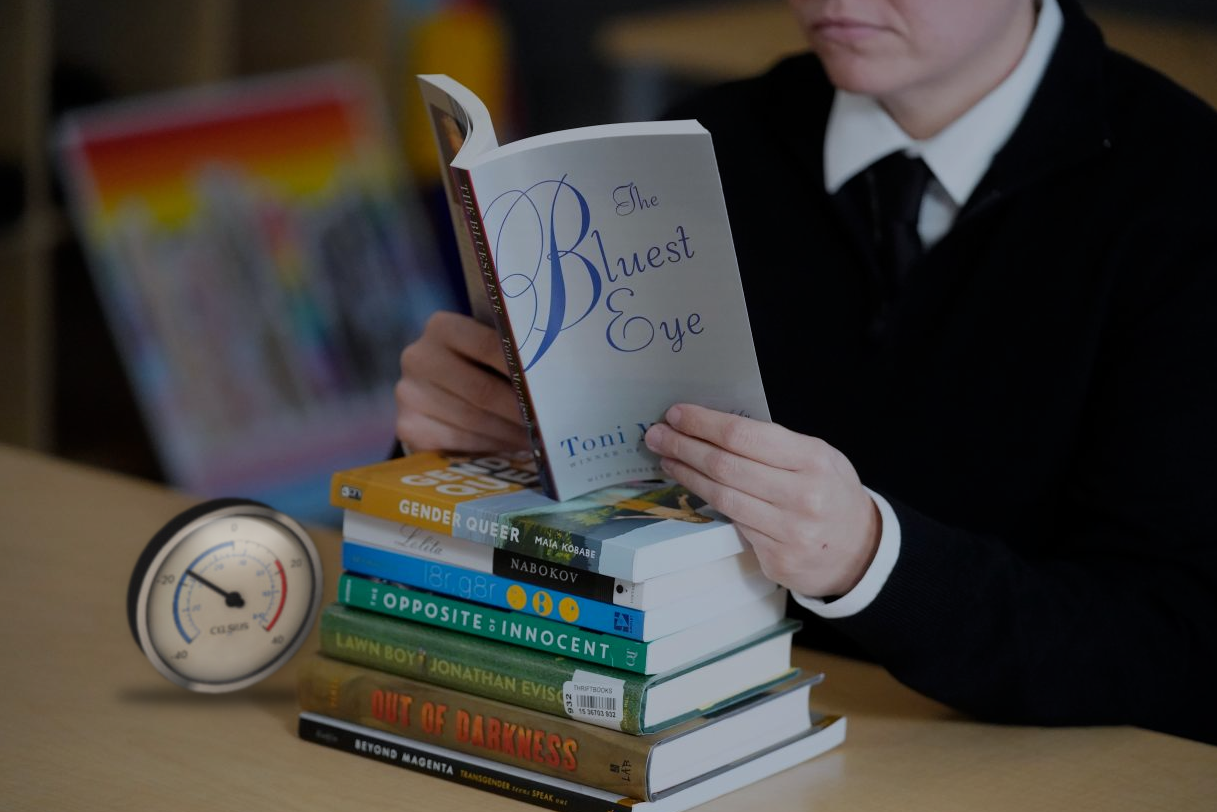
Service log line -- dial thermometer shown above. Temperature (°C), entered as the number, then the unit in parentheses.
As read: -16 (°C)
